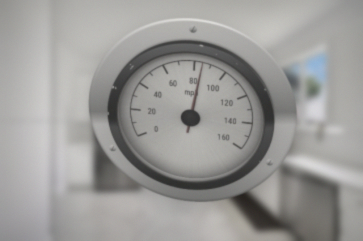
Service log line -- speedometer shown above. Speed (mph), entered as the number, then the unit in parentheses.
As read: 85 (mph)
